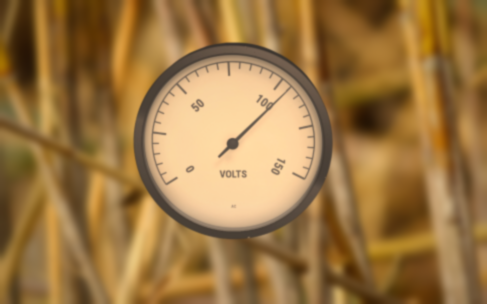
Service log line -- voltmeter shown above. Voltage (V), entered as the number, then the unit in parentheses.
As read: 105 (V)
